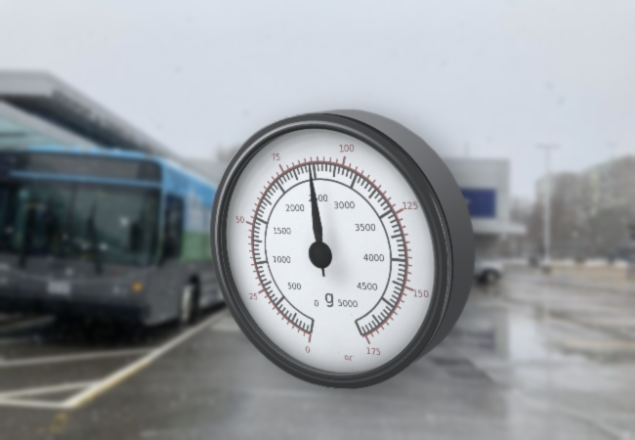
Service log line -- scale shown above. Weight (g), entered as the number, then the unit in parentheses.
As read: 2500 (g)
